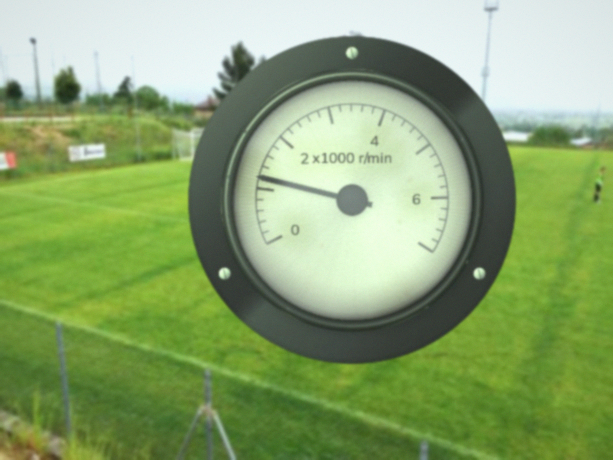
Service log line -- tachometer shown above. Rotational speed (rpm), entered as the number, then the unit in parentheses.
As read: 1200 (rpm)
